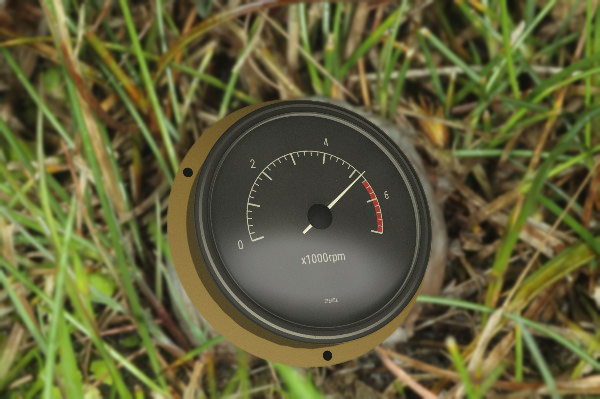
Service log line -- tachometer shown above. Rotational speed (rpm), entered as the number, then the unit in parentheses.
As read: 5200 (rpm)
